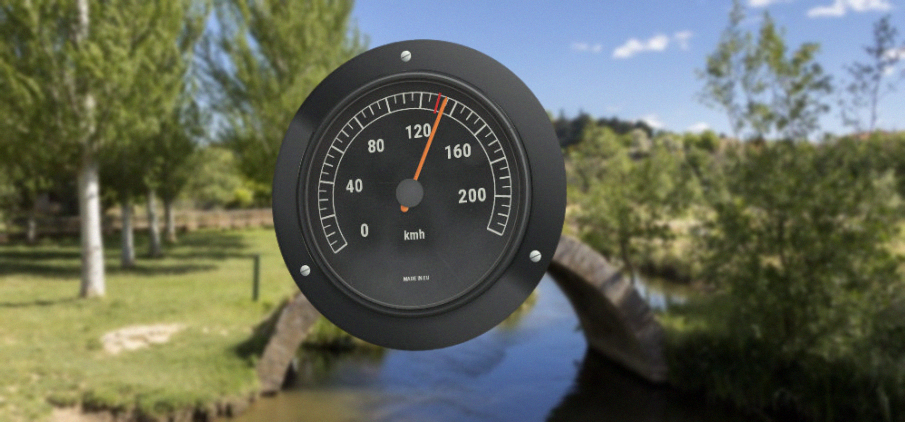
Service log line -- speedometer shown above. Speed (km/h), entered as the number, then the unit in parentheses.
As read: 135 (km/h)
